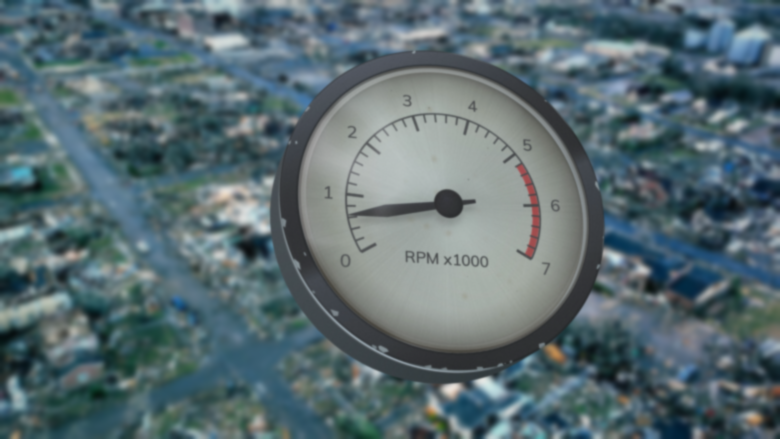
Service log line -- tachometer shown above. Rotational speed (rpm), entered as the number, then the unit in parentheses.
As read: 600 (rpm)
